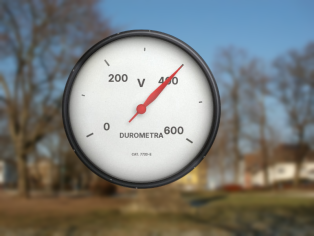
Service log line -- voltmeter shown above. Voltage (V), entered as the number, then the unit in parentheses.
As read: 400 (V)
